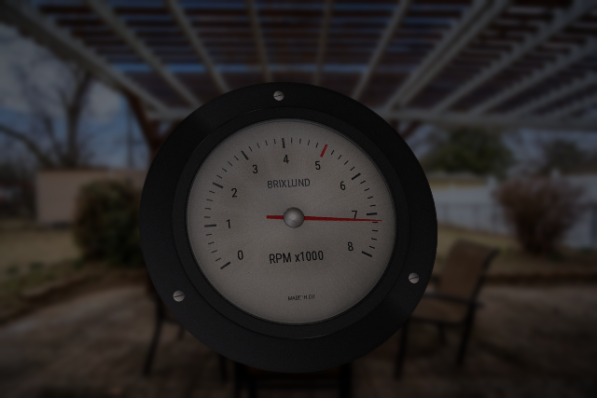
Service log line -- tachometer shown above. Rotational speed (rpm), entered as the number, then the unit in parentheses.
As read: 7200 (rpm)
